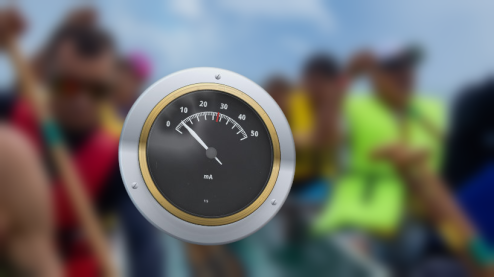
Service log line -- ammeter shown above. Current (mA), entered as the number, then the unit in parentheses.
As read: 5 (mA)
